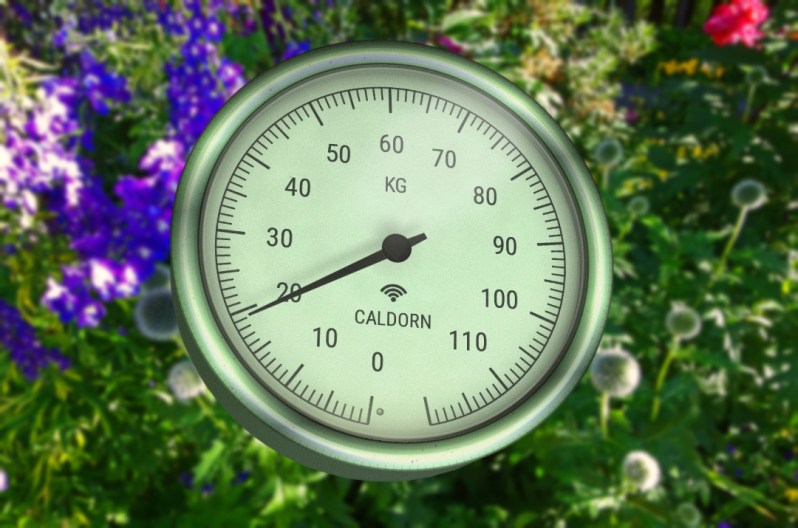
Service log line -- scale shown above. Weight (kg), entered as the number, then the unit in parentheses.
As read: 19 (kg)
